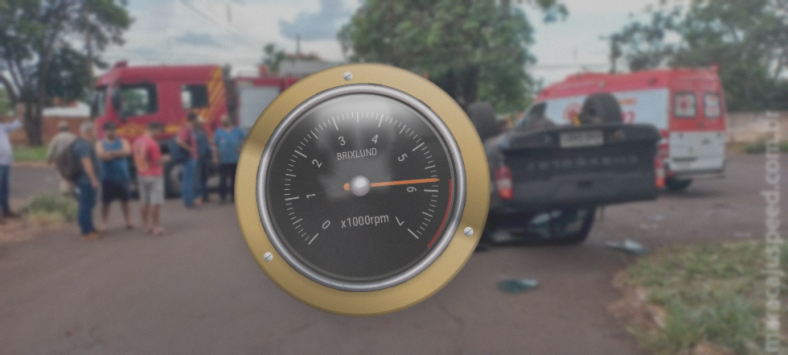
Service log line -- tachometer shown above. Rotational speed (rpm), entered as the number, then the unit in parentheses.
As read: 5800 (rpm)
